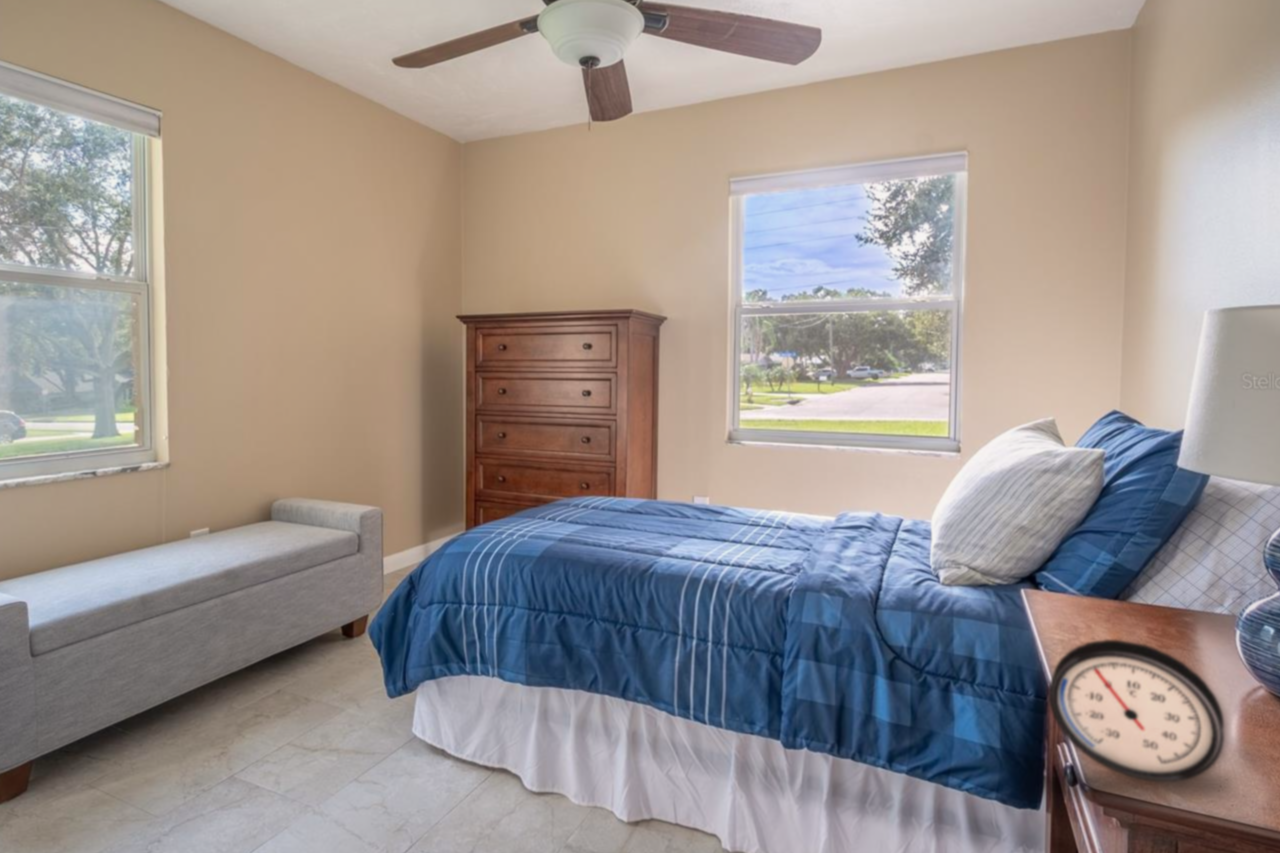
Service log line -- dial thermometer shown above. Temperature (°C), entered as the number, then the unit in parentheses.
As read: 0 (°C)
